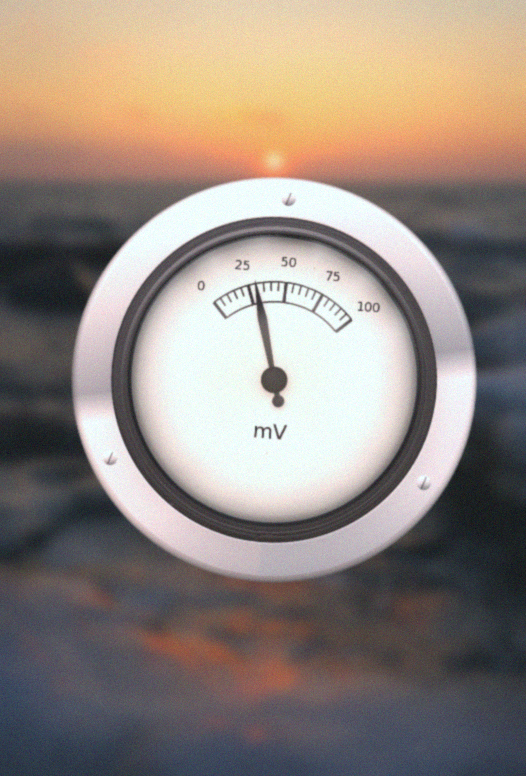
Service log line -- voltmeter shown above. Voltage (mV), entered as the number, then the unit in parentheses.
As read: 30 (mV)
